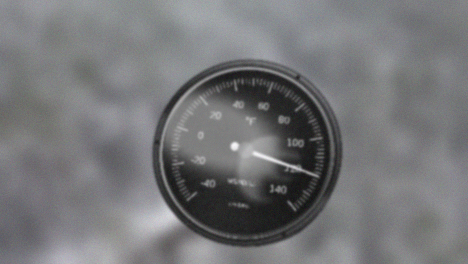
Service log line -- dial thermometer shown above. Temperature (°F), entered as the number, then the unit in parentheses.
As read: 120 (°F)
